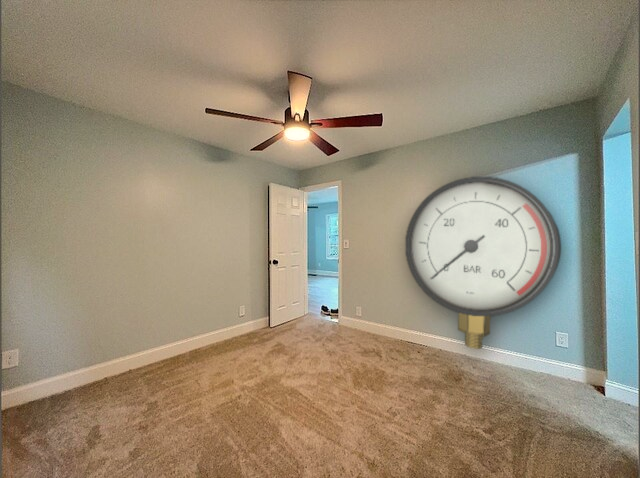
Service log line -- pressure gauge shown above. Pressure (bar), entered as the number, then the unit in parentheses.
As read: 0 (bar)
